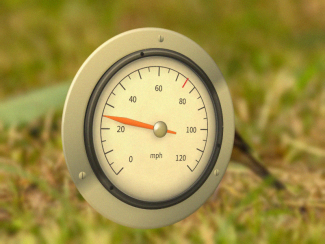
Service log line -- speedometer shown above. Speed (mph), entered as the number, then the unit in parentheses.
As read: 25 (mph)
